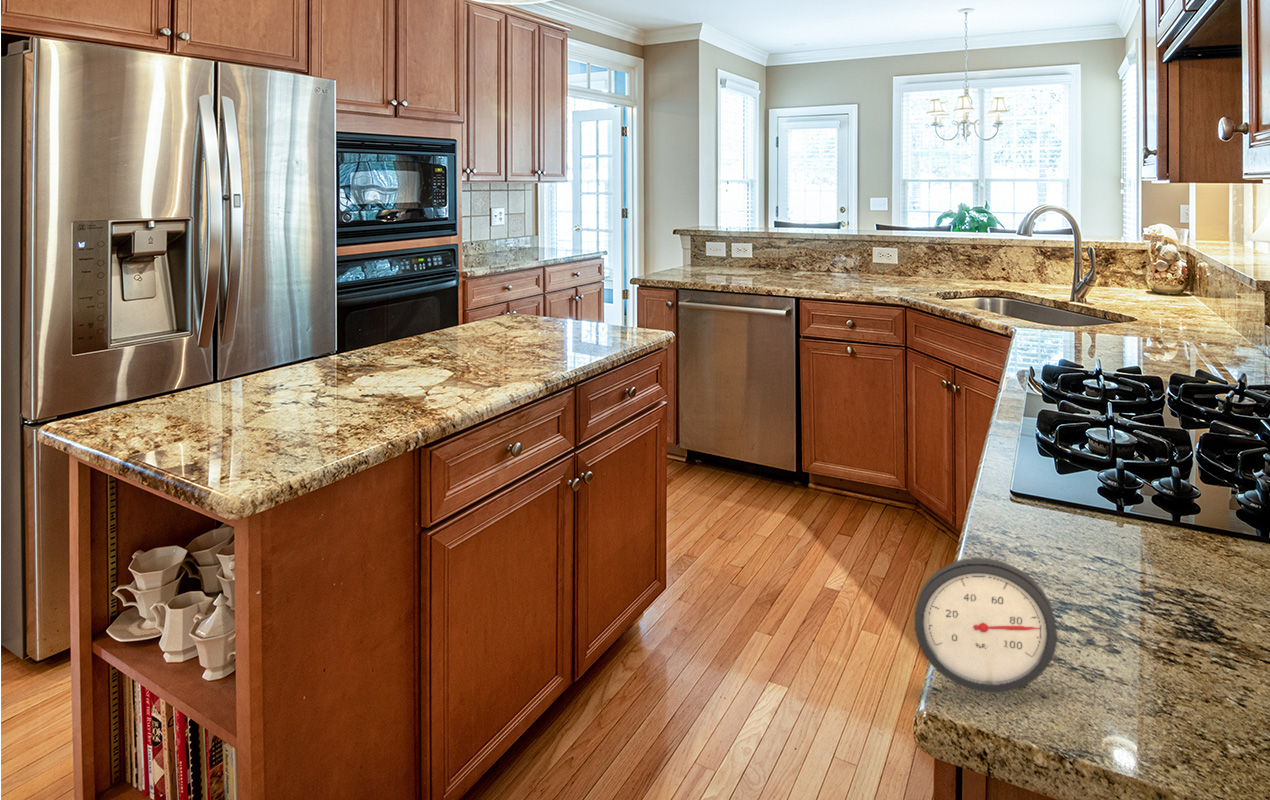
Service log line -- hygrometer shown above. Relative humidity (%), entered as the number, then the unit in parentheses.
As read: 85 (%)
